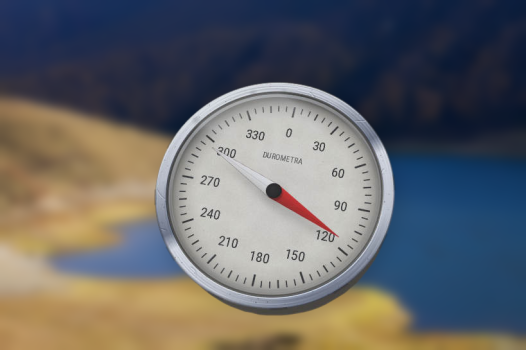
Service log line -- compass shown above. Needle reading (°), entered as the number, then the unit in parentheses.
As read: 115 (°)
